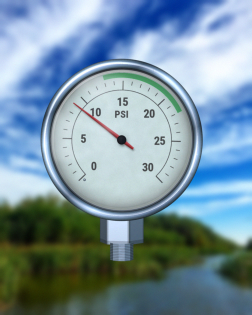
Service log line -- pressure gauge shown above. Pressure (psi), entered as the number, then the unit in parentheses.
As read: 9 (psi)
